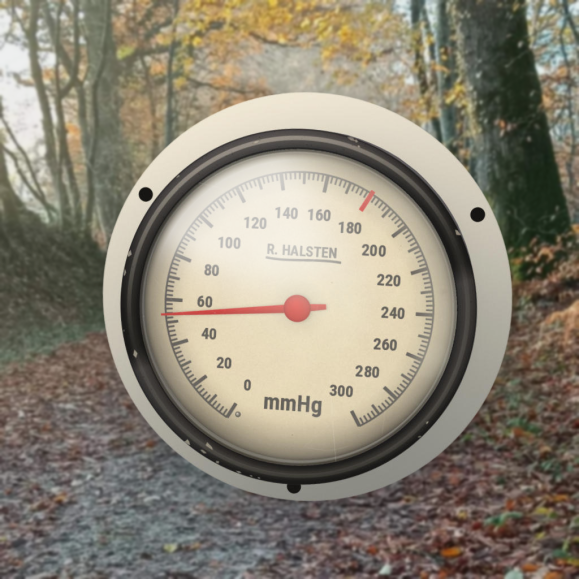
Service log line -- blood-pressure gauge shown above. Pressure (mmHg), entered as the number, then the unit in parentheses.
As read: 54 (mmHg)
